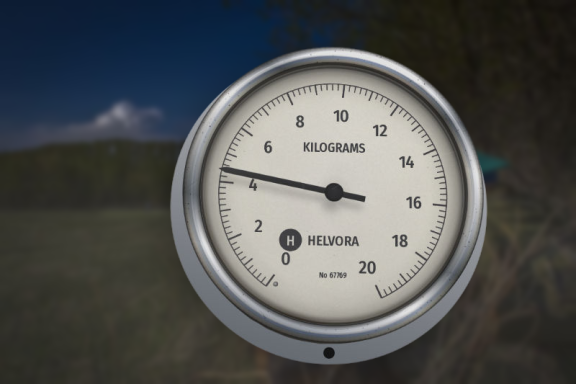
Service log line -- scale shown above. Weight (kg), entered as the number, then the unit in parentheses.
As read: 4.4 (kg)
